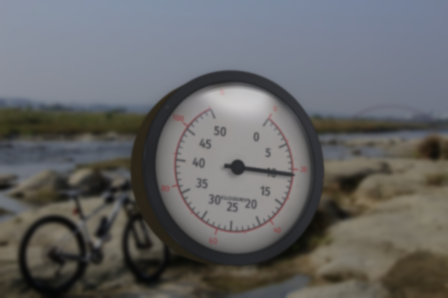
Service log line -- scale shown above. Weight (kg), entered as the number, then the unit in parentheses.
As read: 10 (kg)
